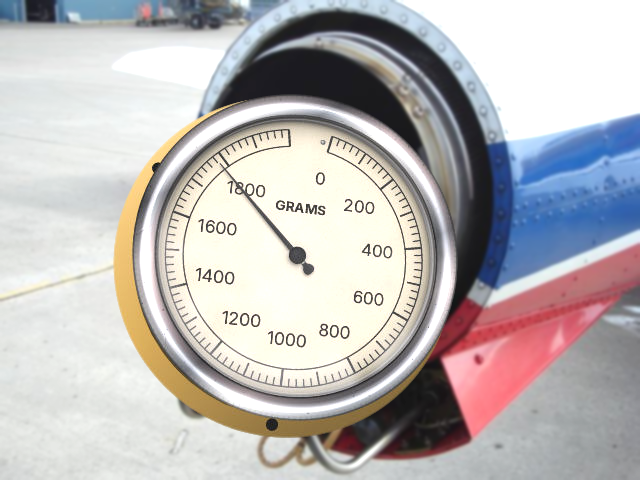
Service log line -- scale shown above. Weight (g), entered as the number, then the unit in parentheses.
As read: 1780 (g)
